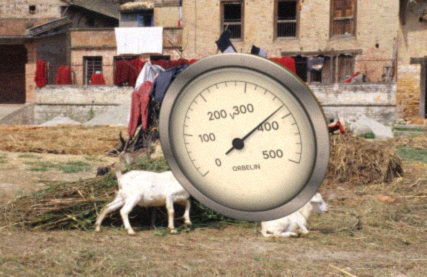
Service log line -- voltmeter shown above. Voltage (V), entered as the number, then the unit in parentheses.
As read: 380 (V)
